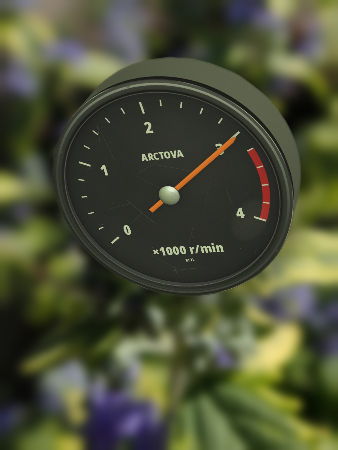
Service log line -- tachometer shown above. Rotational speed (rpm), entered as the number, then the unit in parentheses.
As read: 3000 (rpm)
